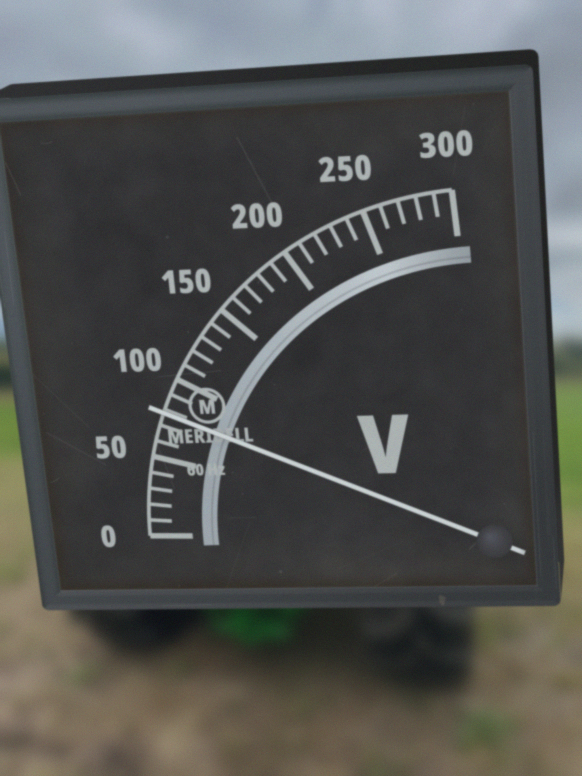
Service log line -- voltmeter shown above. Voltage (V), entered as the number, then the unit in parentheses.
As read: 80 (V)
